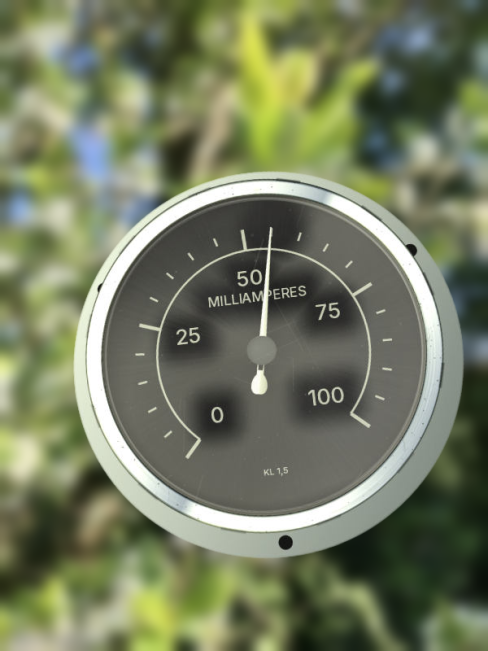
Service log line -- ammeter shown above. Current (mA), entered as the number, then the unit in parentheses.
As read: 55 (mA)
